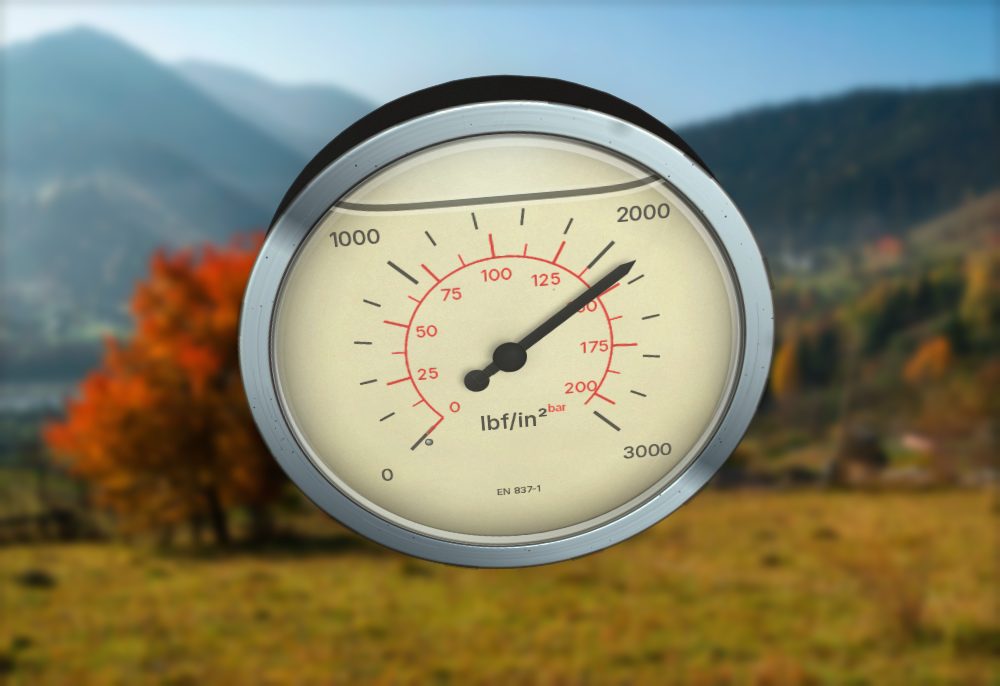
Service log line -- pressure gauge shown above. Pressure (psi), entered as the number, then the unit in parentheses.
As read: 2100 (psi)
